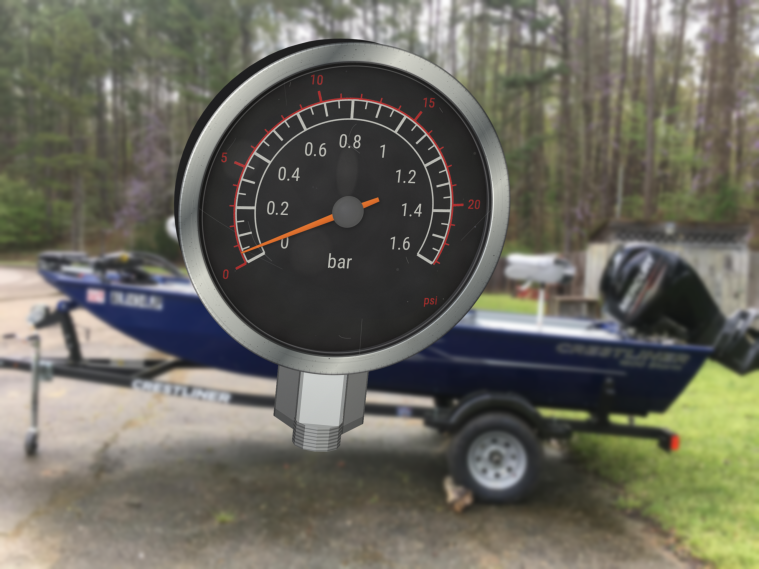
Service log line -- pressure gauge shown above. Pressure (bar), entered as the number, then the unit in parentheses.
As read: 0.05 (bar)
